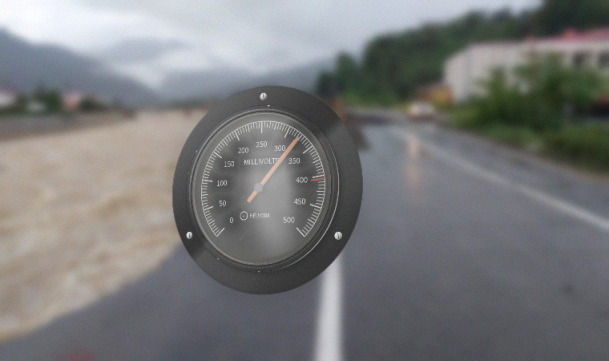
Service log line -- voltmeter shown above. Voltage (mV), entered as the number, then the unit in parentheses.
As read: 325 (mV)
